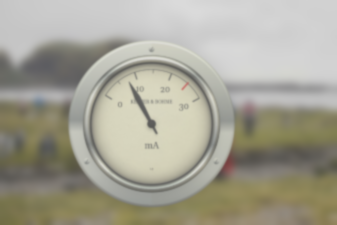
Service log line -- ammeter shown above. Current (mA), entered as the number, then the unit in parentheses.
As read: 7.5 (mA)
